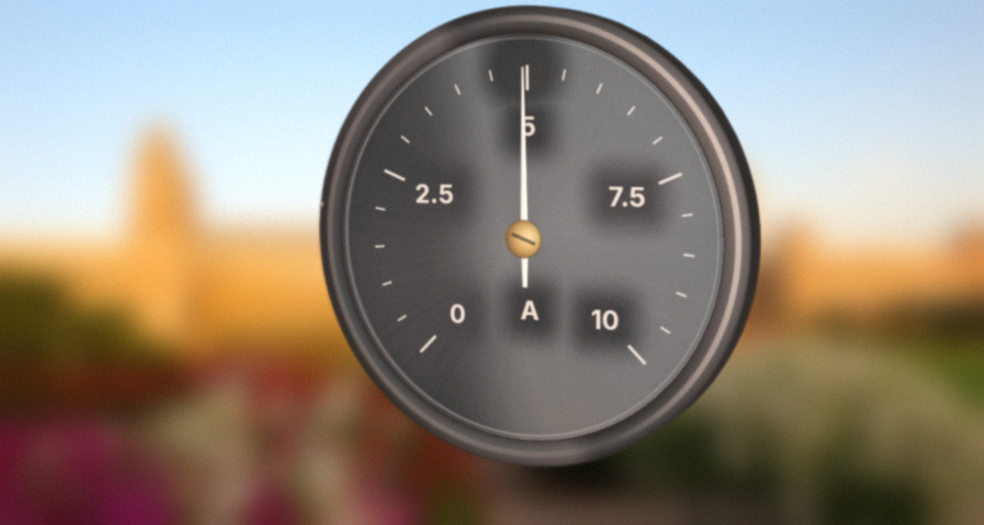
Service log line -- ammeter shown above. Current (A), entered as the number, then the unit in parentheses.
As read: 5 (A)
